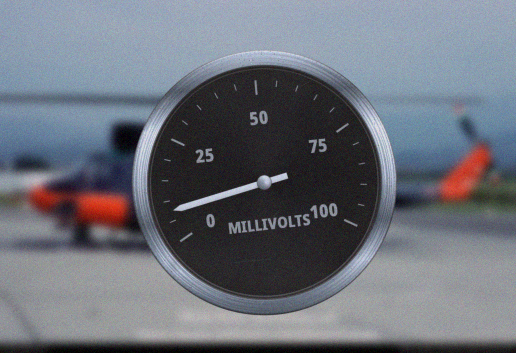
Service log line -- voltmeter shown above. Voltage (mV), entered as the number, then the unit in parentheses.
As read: 7.5 (mV)
